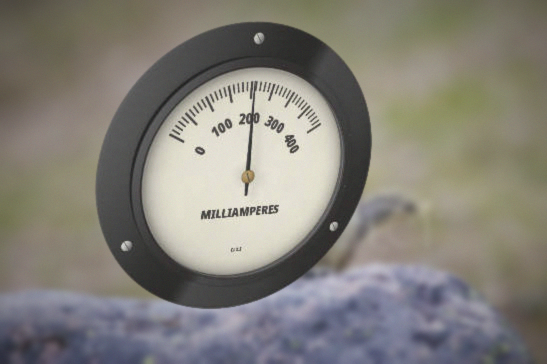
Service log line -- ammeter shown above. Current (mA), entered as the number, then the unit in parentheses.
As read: 200 (mA)
